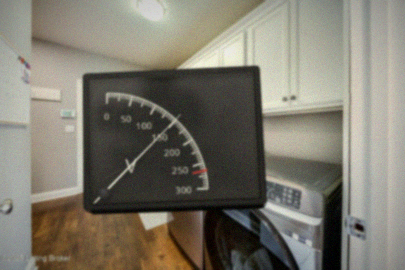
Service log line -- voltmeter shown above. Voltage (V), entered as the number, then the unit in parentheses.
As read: 150 (V)
